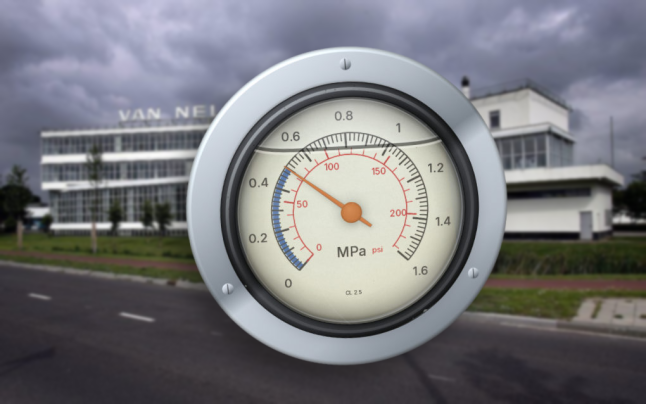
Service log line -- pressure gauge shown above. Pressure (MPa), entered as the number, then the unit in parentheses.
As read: 0.5 (MPa)
